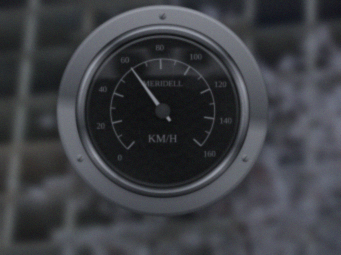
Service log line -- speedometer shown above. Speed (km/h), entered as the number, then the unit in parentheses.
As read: 60 (km/h)
